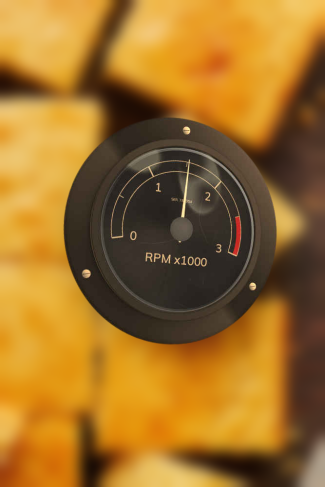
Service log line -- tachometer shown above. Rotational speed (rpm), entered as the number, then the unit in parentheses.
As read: 1500 (rpm)
